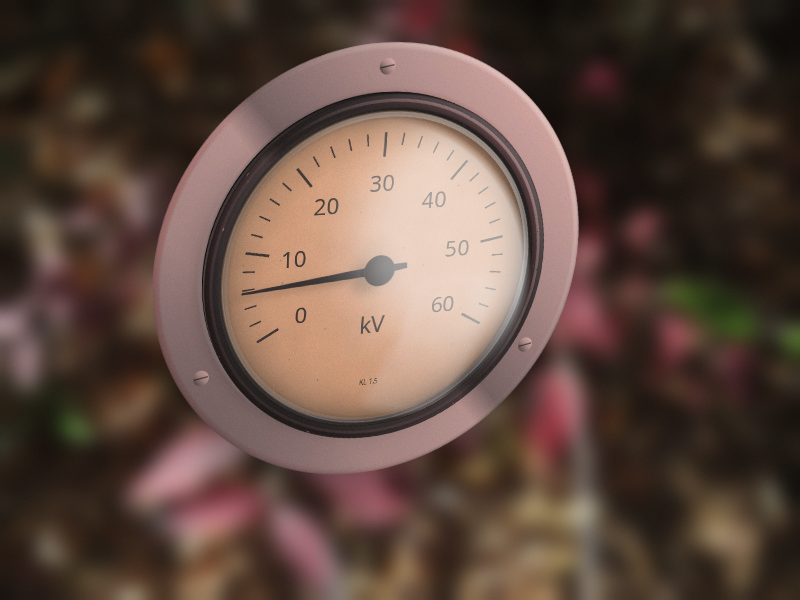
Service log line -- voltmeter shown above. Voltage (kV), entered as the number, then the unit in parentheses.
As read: 6 (kV)
